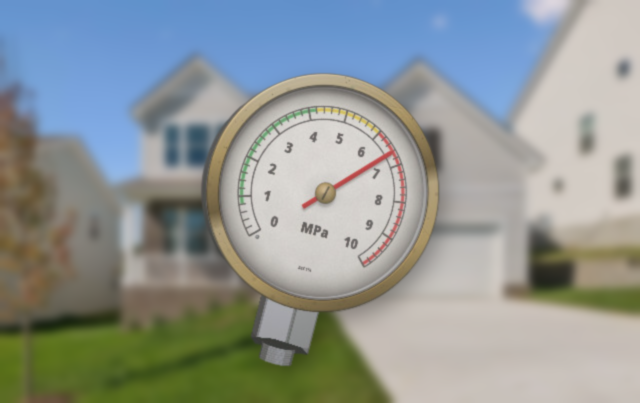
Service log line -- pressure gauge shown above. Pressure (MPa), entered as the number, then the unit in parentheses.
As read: 6.6 (MPa)
